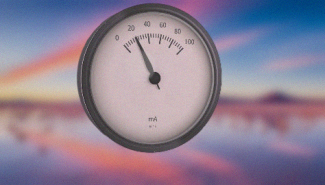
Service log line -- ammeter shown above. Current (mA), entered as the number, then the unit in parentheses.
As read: 20 (mA)
